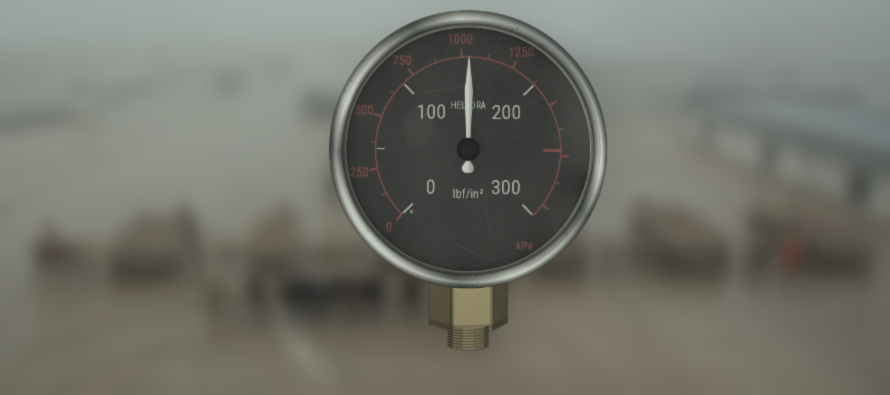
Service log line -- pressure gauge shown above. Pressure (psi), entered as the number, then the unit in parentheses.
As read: 150 (psi)
